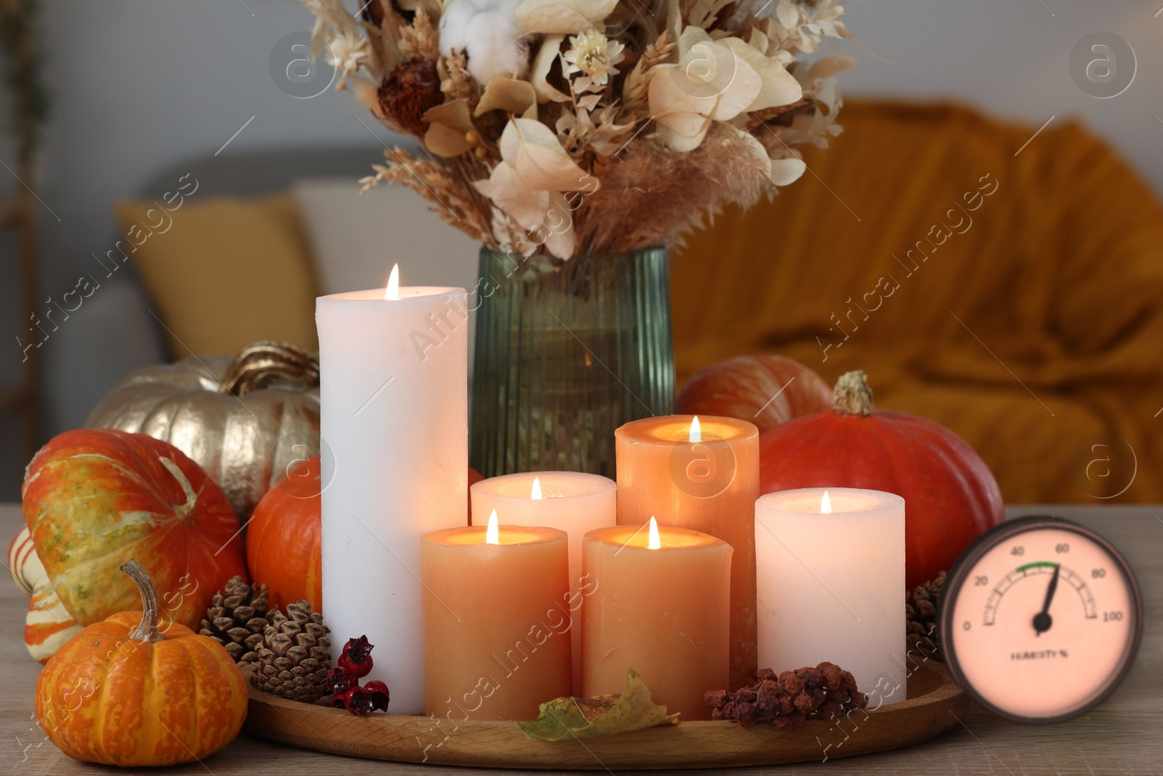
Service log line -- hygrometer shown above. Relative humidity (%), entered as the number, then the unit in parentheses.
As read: 60 (%)
